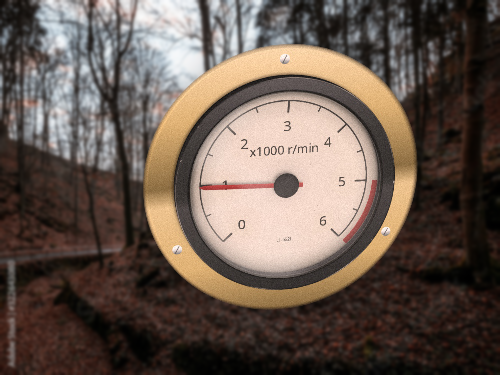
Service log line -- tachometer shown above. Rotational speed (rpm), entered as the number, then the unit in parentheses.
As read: 1000 (rpm)
